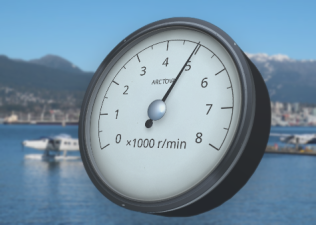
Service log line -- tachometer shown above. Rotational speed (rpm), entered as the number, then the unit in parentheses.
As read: 5000 (rpm)
